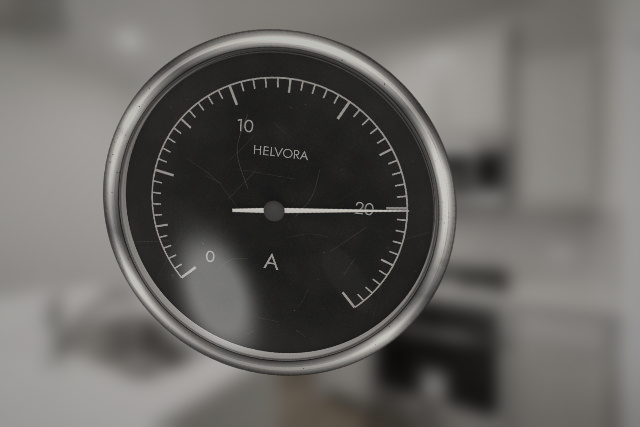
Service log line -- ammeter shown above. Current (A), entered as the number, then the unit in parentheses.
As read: 20 (A)
